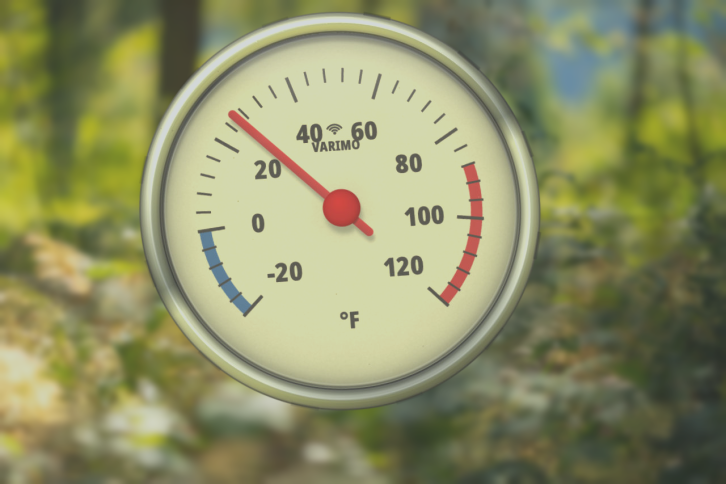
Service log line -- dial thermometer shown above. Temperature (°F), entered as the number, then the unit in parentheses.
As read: 26 (°F)
